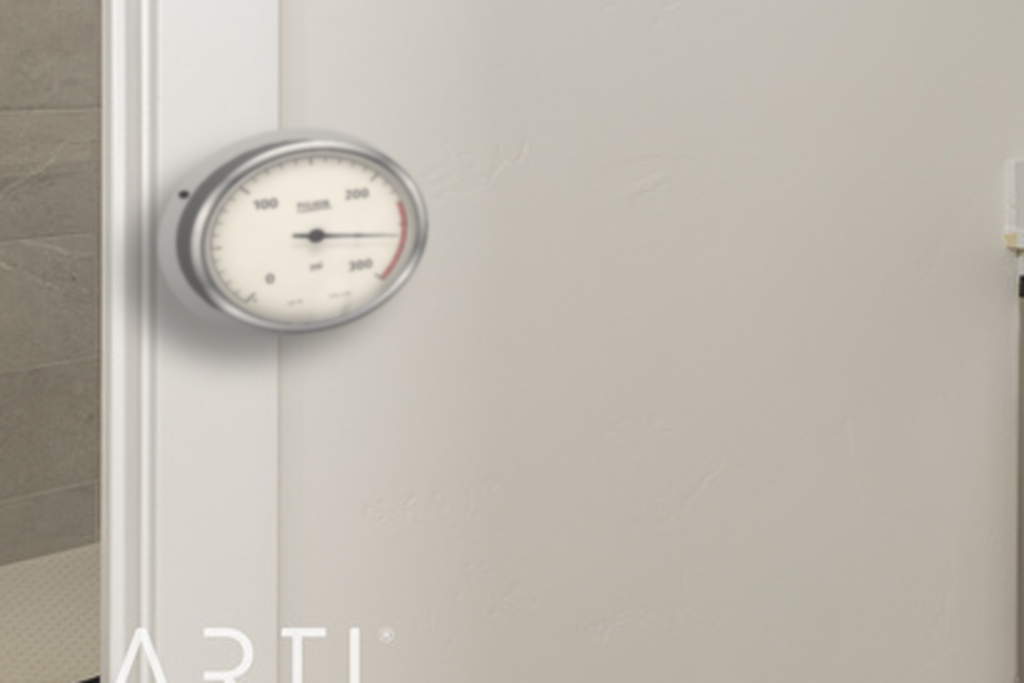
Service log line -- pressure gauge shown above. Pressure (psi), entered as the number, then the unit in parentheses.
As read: 260 (psi)
